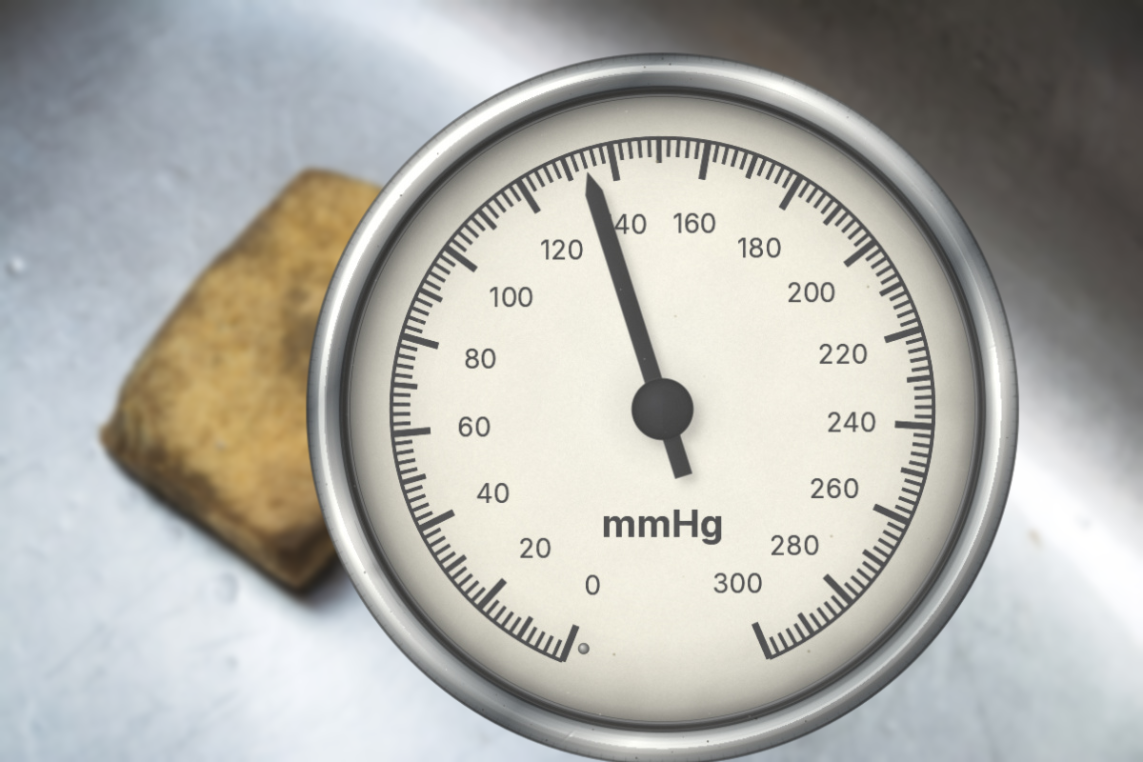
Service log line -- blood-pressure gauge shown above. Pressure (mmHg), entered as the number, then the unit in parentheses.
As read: 134 (mmHg)
